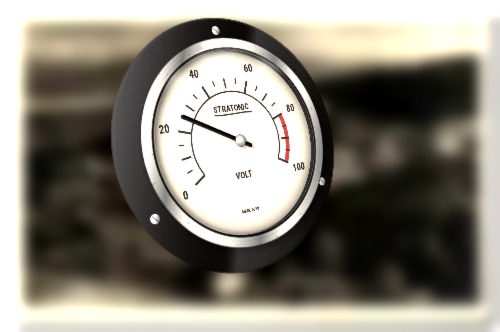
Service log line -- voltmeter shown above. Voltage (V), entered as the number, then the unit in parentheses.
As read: 25 (V)
